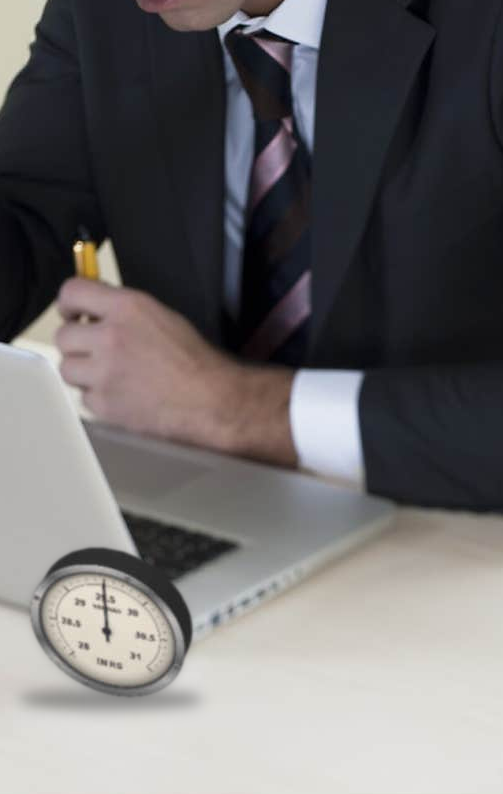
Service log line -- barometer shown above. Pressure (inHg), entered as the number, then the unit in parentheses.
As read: 29.5 (inHg)
